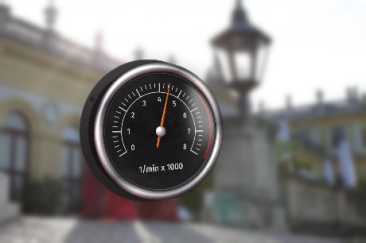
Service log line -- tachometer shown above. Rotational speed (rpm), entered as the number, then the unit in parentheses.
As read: 4400 (rpm)
